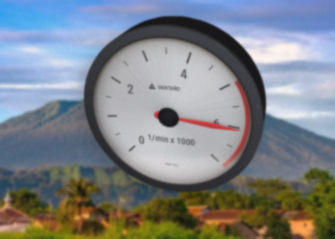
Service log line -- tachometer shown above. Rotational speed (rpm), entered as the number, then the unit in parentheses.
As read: 6000 (rpm)
